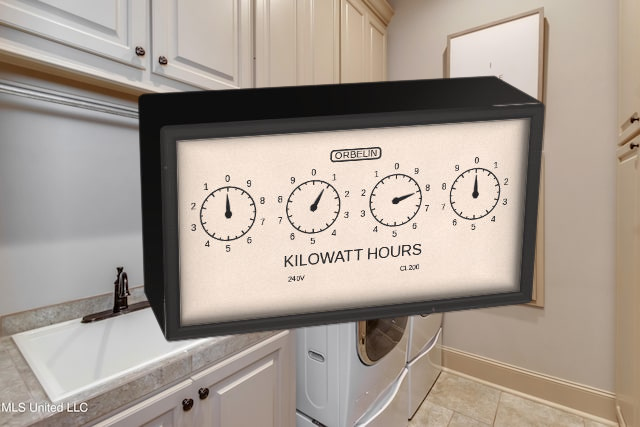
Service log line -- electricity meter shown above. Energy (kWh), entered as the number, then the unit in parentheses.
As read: 80 (kWh)
